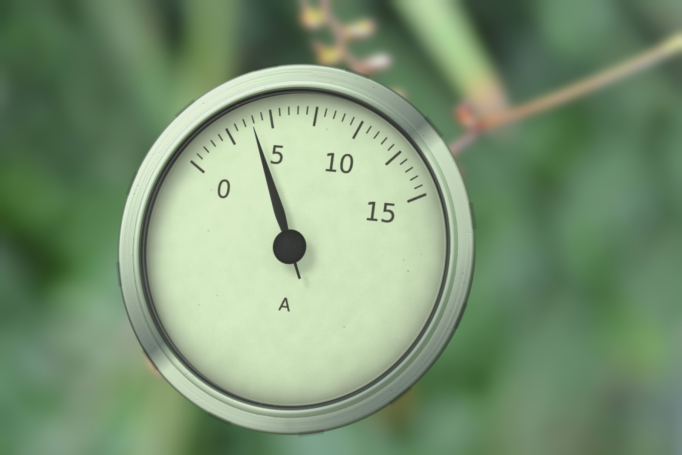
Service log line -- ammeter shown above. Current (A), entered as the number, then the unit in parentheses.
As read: 4 (A)
